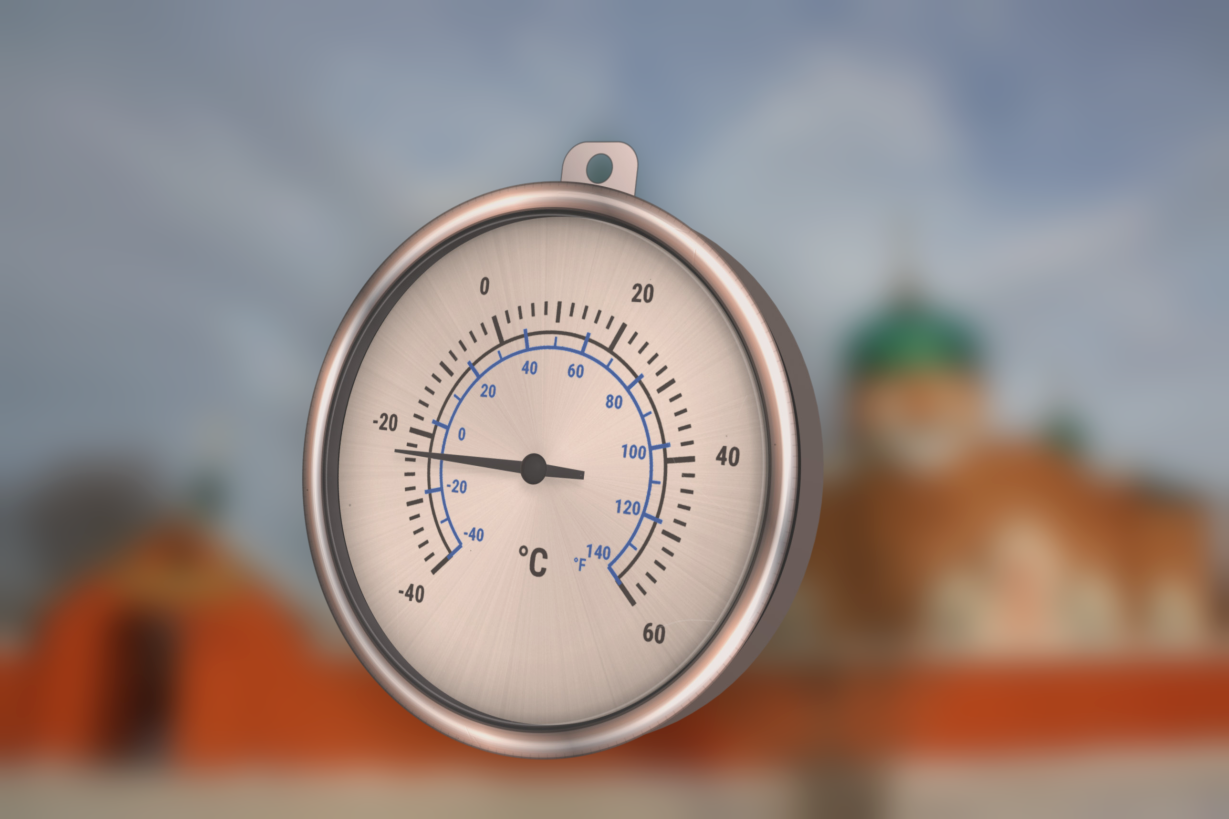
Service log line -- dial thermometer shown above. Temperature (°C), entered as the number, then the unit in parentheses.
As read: -23 (°C)
